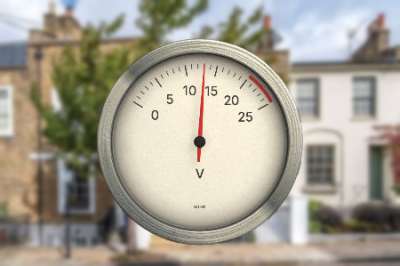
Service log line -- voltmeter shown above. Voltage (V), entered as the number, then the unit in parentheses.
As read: 13 (V)
